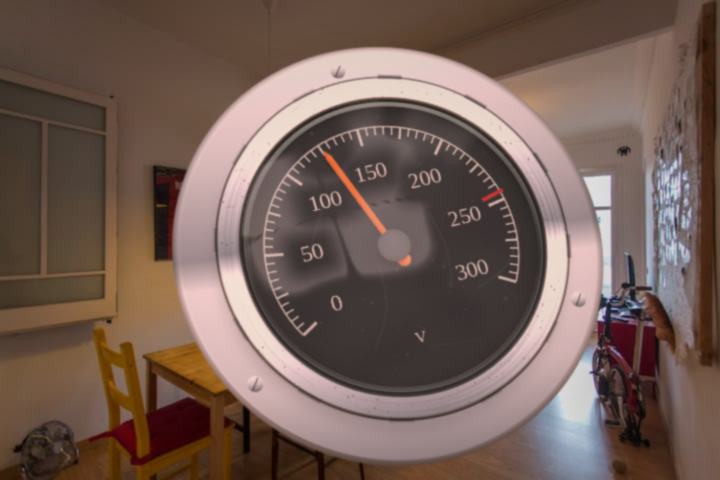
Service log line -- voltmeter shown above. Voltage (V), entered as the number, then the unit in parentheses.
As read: 125 (V)
